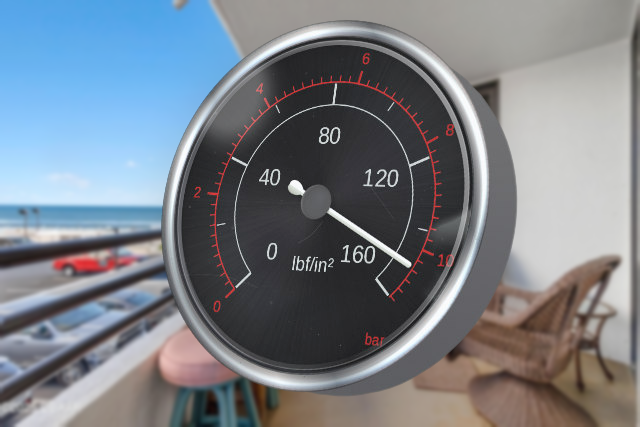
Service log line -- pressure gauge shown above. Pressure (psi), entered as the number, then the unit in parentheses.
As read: 150 (psi)
